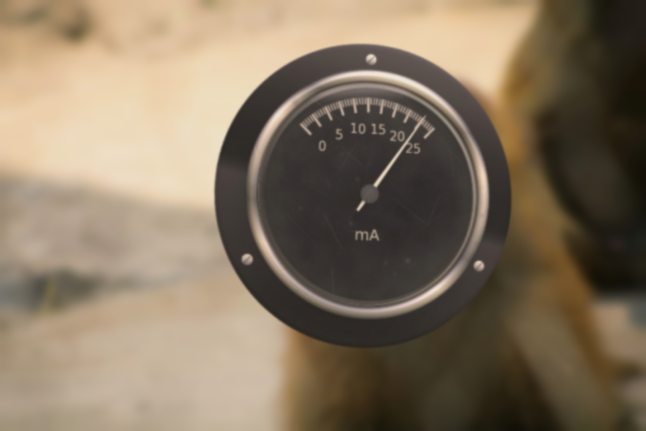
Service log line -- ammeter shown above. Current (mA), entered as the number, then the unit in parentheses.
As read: 22.5 (mA)
